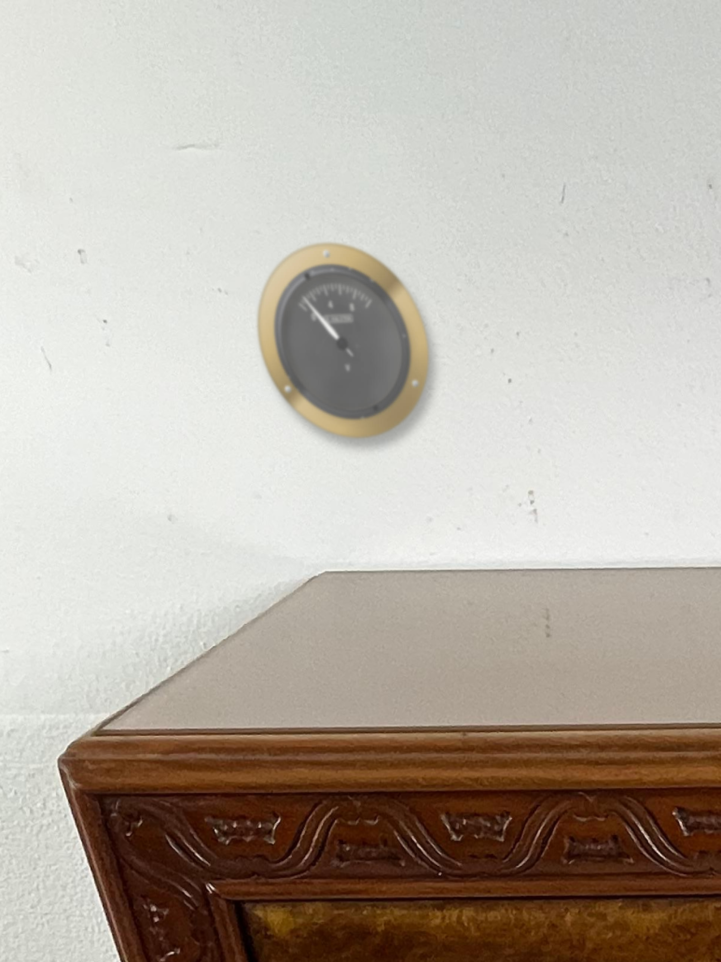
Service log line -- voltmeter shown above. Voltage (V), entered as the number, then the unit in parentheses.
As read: 1 (V)
